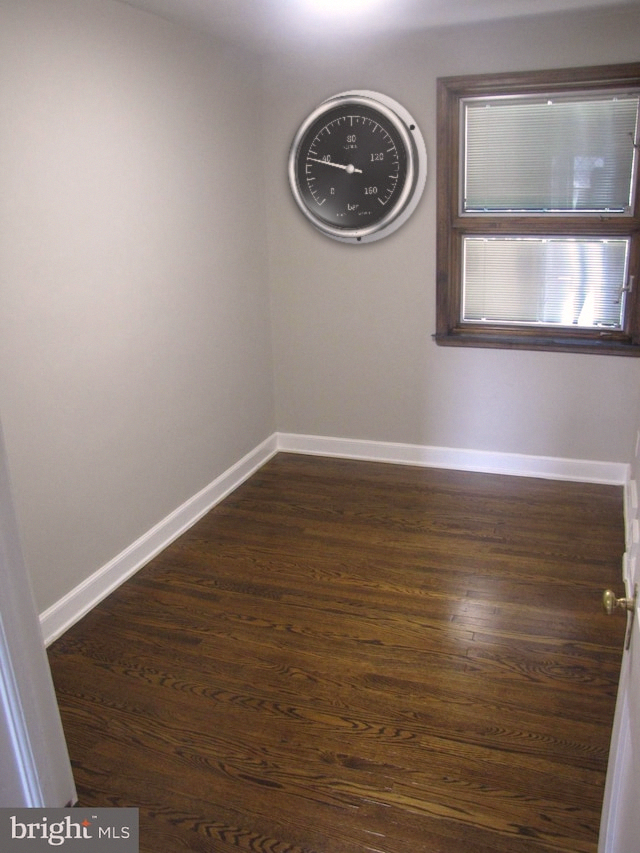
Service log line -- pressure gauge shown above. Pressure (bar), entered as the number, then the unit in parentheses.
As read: 35 (bar)
